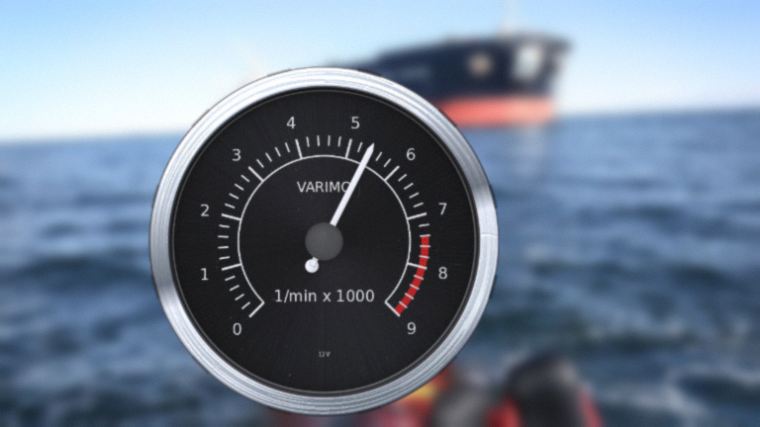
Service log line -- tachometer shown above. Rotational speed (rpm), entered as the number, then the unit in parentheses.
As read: 5400 (rpm)
